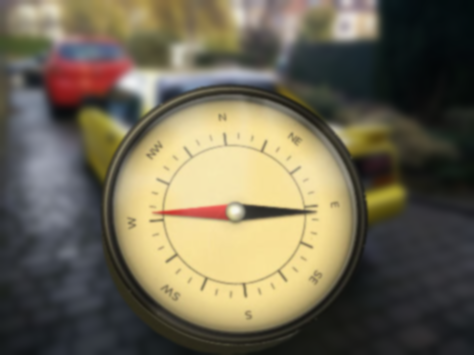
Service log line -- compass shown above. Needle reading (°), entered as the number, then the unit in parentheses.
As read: 275 (°)
